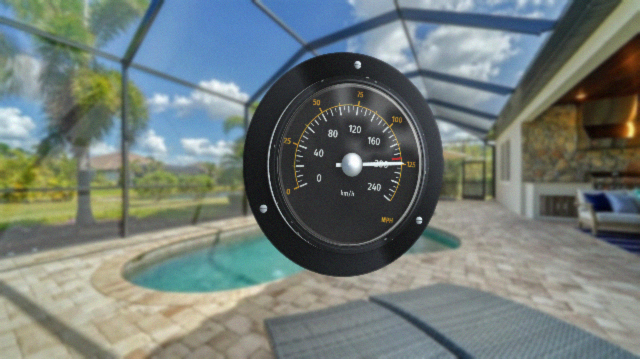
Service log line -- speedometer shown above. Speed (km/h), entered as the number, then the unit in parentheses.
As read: 200 (km/h)
